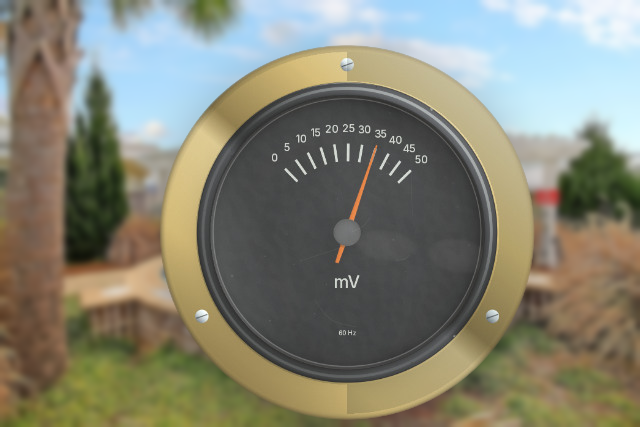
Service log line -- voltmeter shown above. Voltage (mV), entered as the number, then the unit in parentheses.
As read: 35 (mV)
